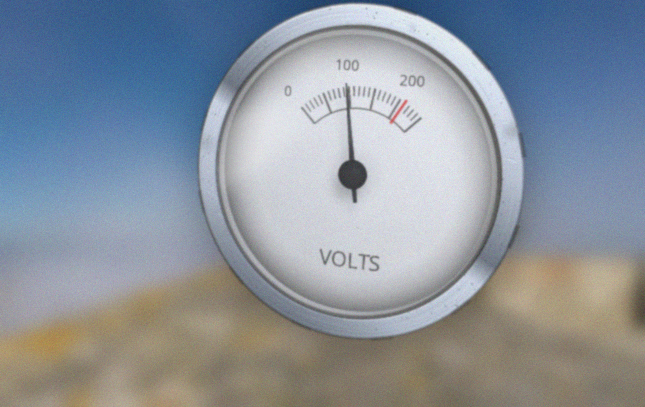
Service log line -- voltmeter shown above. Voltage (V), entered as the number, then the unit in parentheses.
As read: 100 (V)
